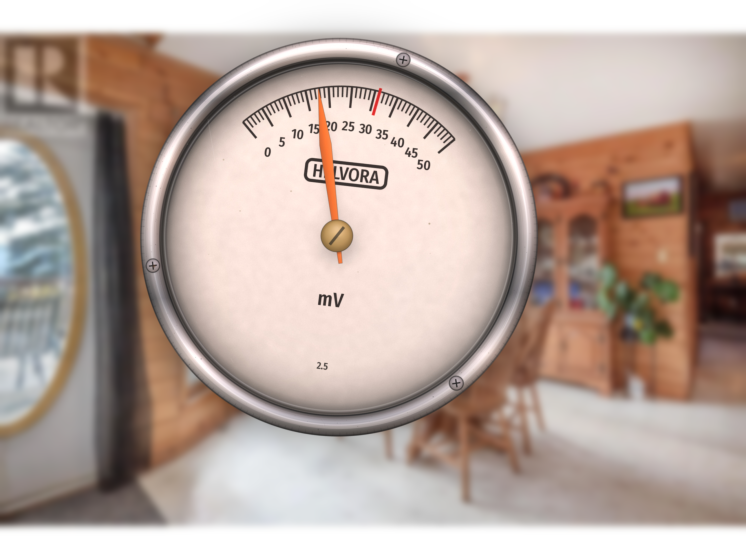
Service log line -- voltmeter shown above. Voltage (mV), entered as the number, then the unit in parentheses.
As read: 18 (mV)
